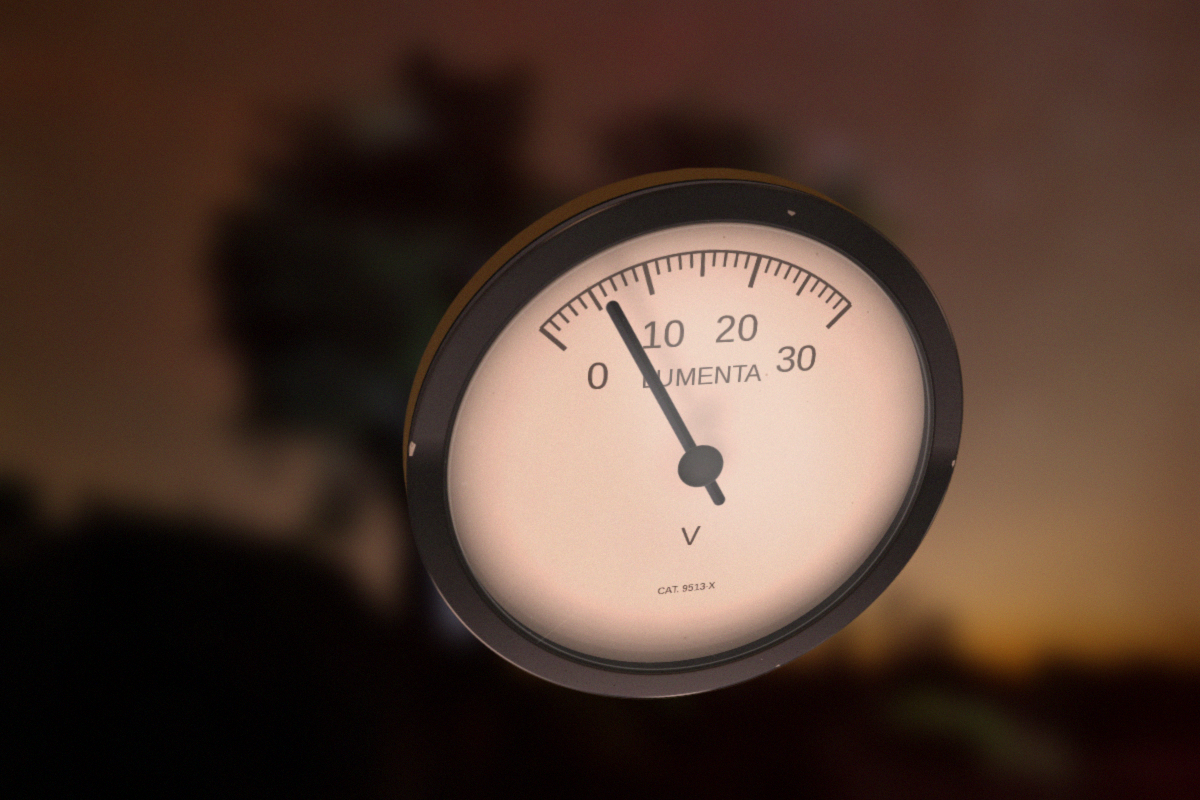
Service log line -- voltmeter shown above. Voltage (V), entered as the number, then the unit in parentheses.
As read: 6 (V)
